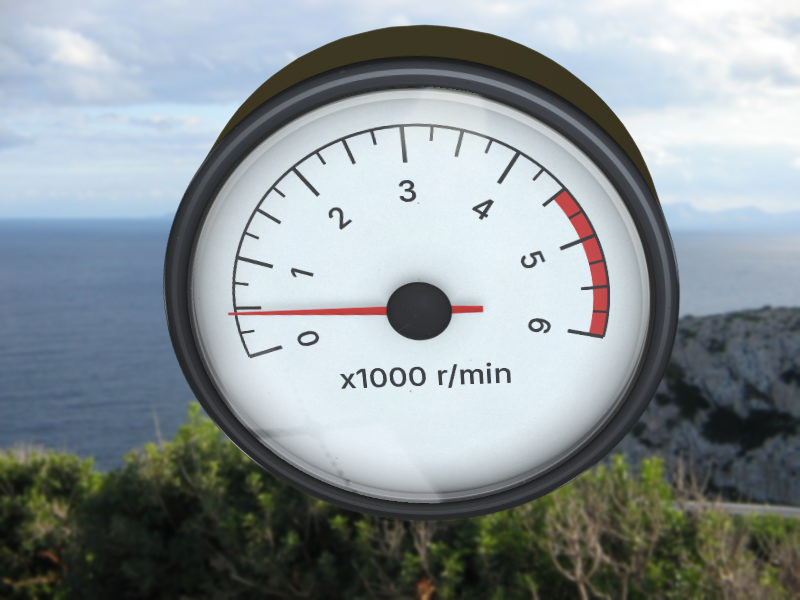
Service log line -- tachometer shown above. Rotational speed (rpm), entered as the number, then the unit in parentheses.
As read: 500 (rpm)
